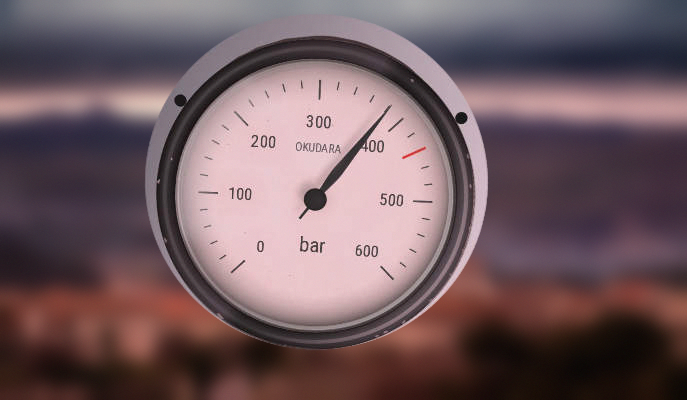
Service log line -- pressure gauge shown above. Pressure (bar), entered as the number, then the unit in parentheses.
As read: 380 (bar)
